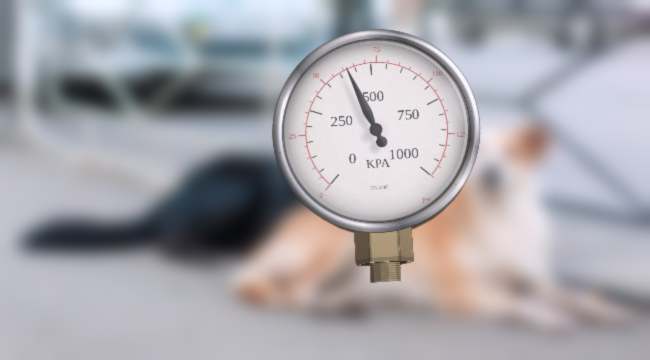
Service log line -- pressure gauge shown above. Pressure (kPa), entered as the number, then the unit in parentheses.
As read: 425 (kPa)
